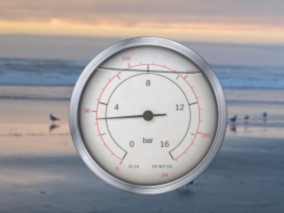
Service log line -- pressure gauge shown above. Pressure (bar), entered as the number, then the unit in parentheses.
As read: 3 (bar)
